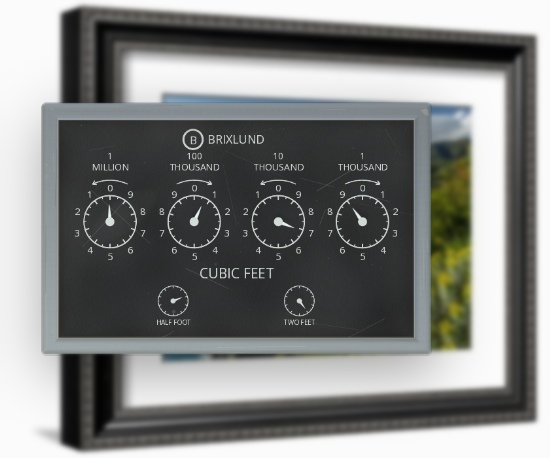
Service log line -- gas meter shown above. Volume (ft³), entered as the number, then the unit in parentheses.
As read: 6900 (ft³)
